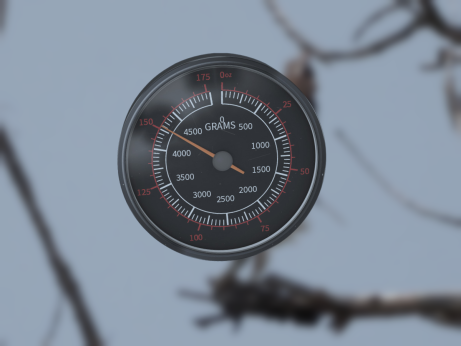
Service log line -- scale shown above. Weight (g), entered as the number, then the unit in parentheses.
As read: 4300 (g)
